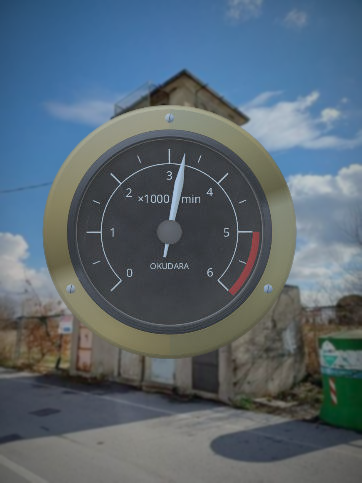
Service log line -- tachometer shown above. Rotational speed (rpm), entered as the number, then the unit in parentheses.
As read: 3250 (rpm)
